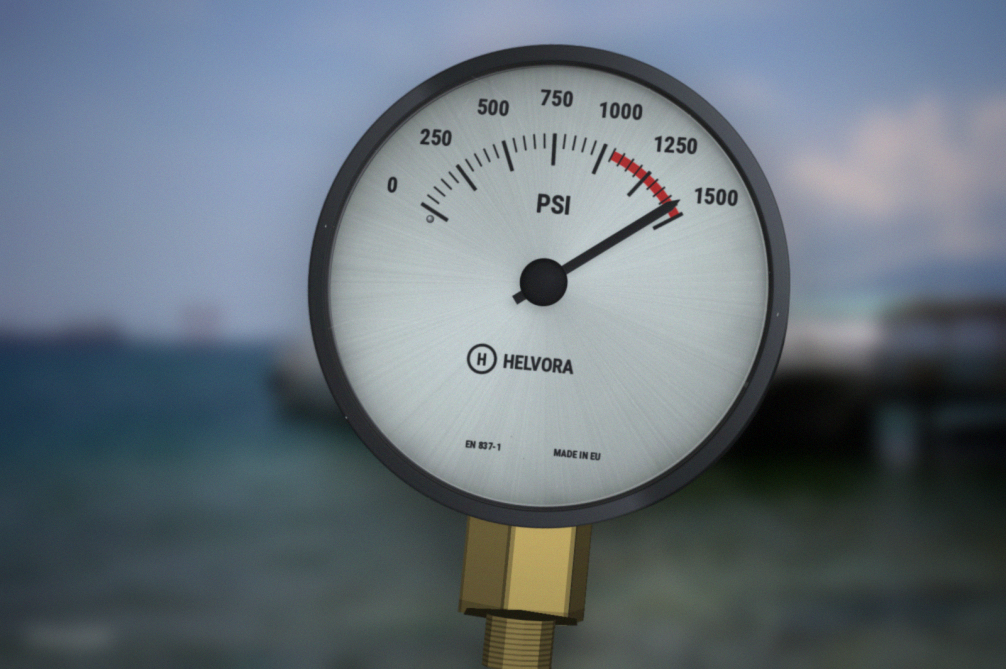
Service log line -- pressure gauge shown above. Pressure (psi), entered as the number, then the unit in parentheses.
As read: 1450 (psi)
